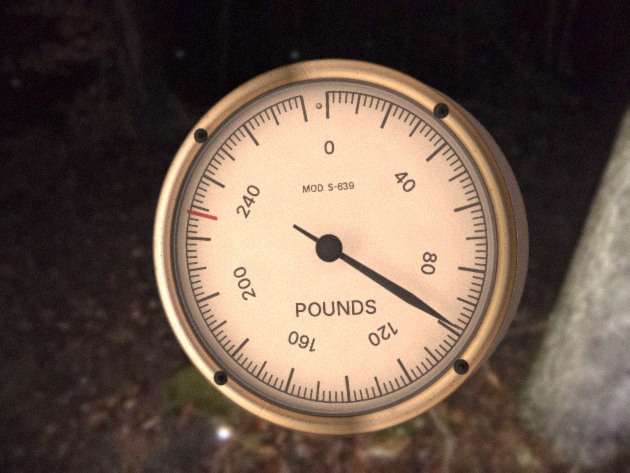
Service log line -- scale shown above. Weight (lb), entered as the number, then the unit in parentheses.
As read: 98 (lb)
